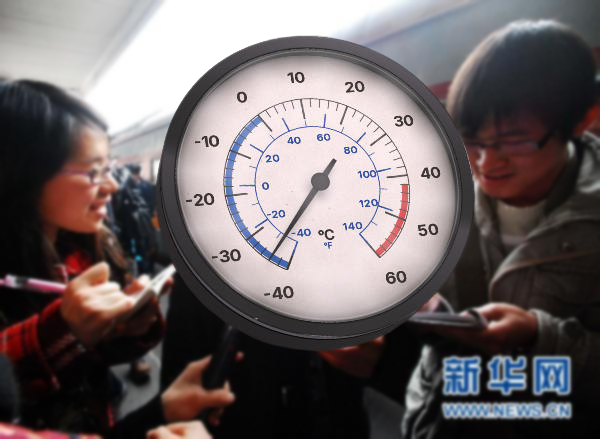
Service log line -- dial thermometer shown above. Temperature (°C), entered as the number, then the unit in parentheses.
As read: -36 (°C)
